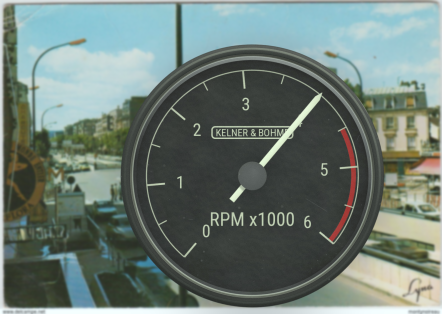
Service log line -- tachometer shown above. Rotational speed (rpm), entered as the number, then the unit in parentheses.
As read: 4000 (rpm)
